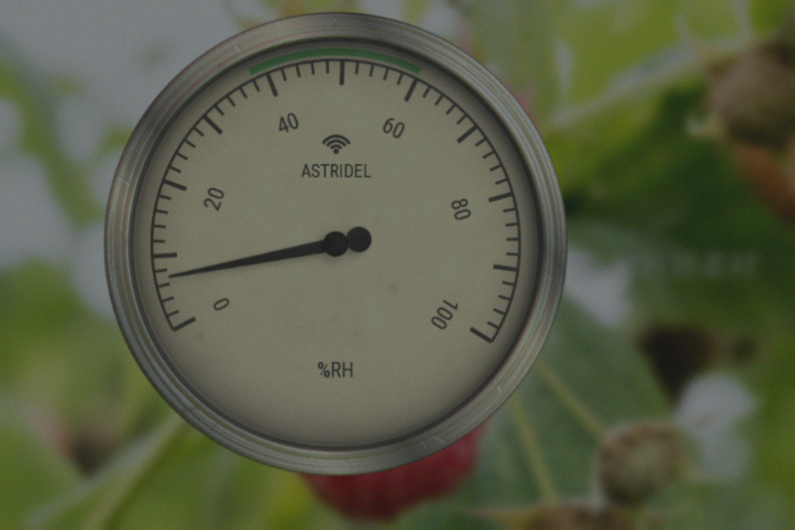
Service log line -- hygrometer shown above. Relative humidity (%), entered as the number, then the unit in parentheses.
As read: 7 (%)
